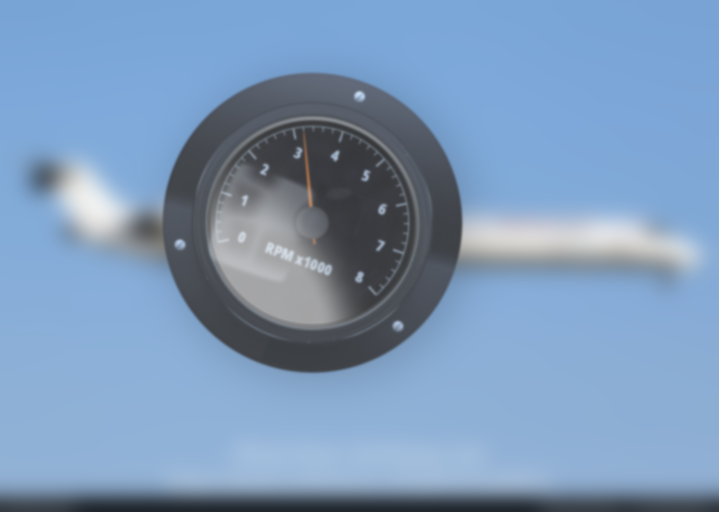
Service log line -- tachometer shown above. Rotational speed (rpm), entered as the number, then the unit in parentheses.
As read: 3200 (rpm)
